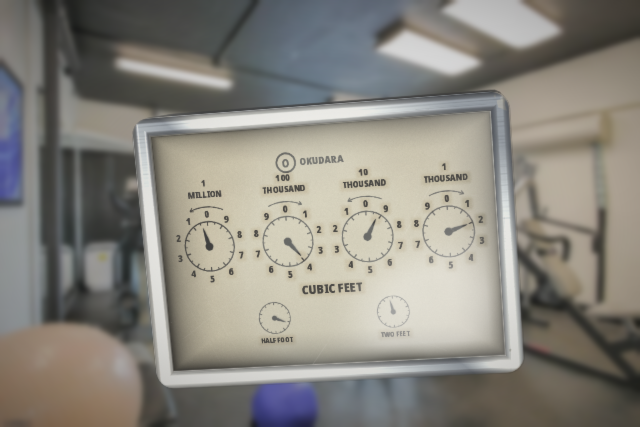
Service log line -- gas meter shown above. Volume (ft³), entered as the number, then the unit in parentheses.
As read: 39200 (ft³)
